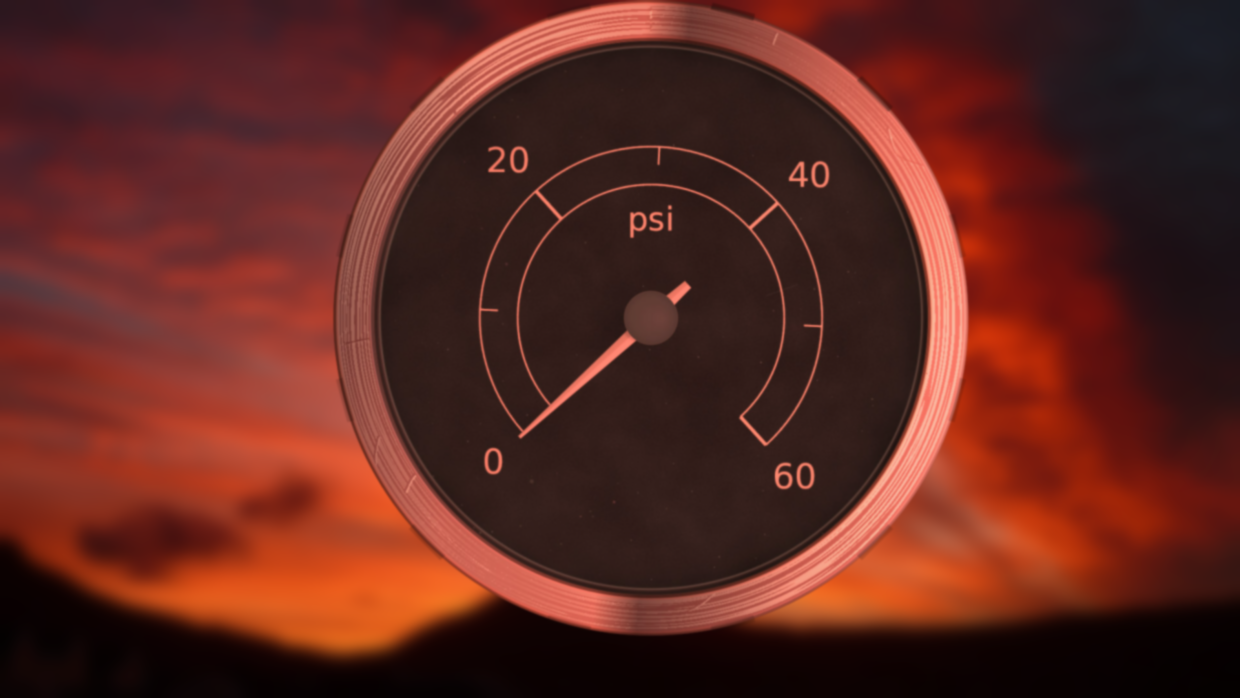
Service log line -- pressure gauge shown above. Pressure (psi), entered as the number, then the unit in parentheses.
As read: 0 (psi)
